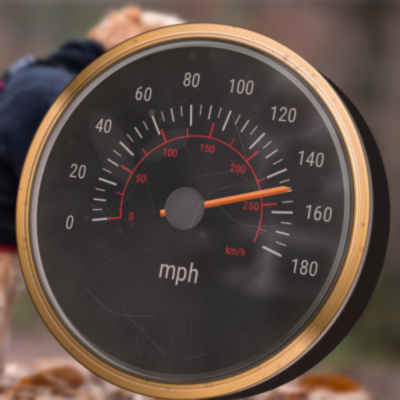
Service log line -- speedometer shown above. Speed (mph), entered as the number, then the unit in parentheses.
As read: 150 (mph)
